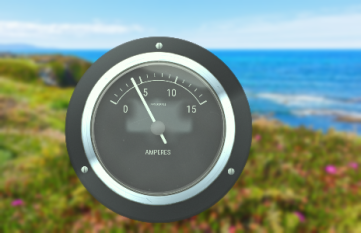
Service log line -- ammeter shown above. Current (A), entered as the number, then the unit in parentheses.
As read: 4 (A)
